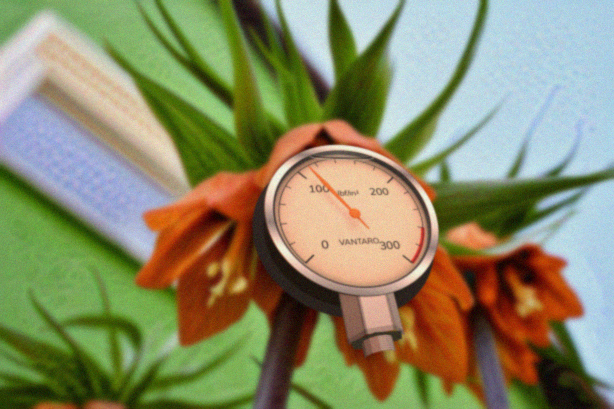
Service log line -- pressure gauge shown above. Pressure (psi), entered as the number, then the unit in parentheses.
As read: 110 (psi)
